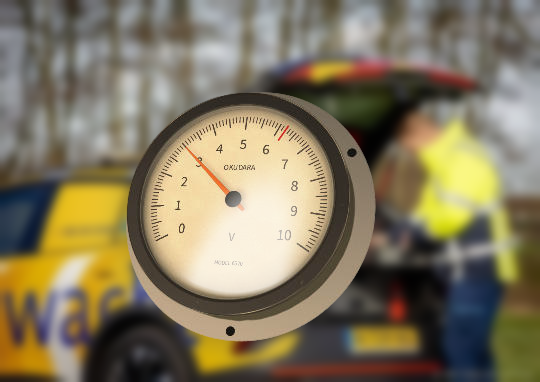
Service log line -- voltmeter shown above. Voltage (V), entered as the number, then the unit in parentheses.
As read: 3 (V)
